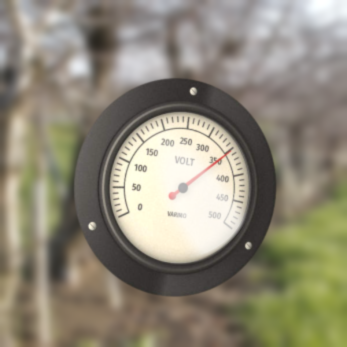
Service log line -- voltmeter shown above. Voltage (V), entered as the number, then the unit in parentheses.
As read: 350 (V)
